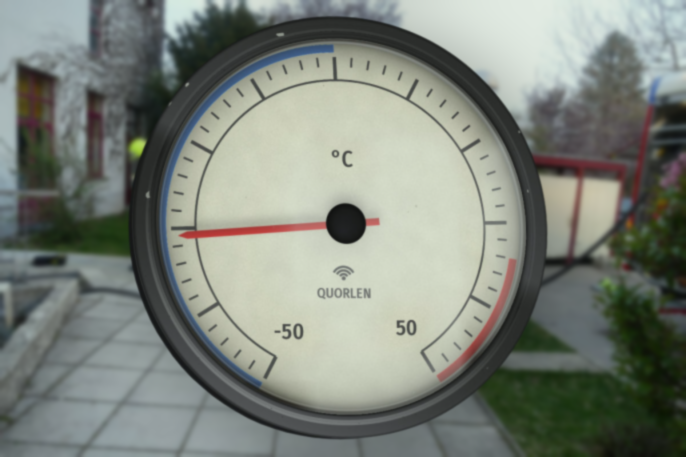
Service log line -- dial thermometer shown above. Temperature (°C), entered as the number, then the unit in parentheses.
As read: -31 (°C)
